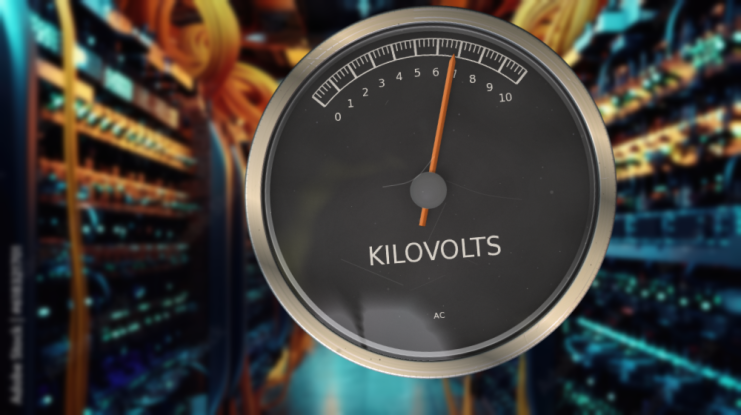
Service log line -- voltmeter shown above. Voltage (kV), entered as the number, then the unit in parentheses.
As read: 6.8 (kV)
